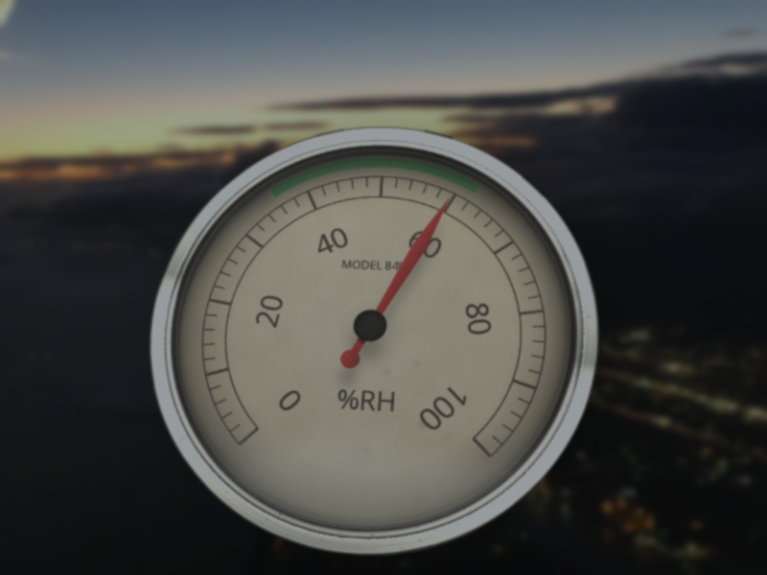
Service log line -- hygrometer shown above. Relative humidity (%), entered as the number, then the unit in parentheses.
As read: 60 (%)
